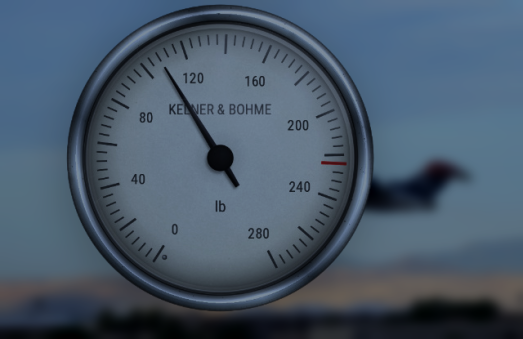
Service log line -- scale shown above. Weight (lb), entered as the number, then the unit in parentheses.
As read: 108 (lb)
